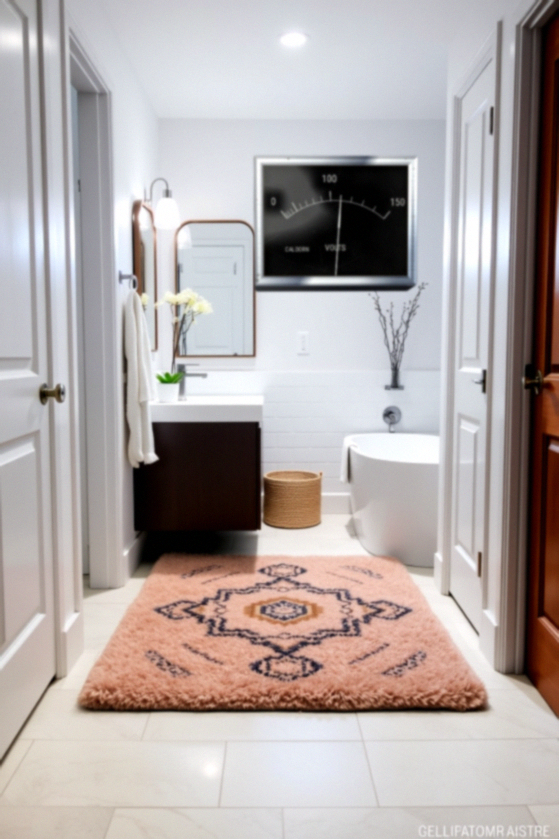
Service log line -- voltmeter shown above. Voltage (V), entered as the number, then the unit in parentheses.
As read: 110 (V)
